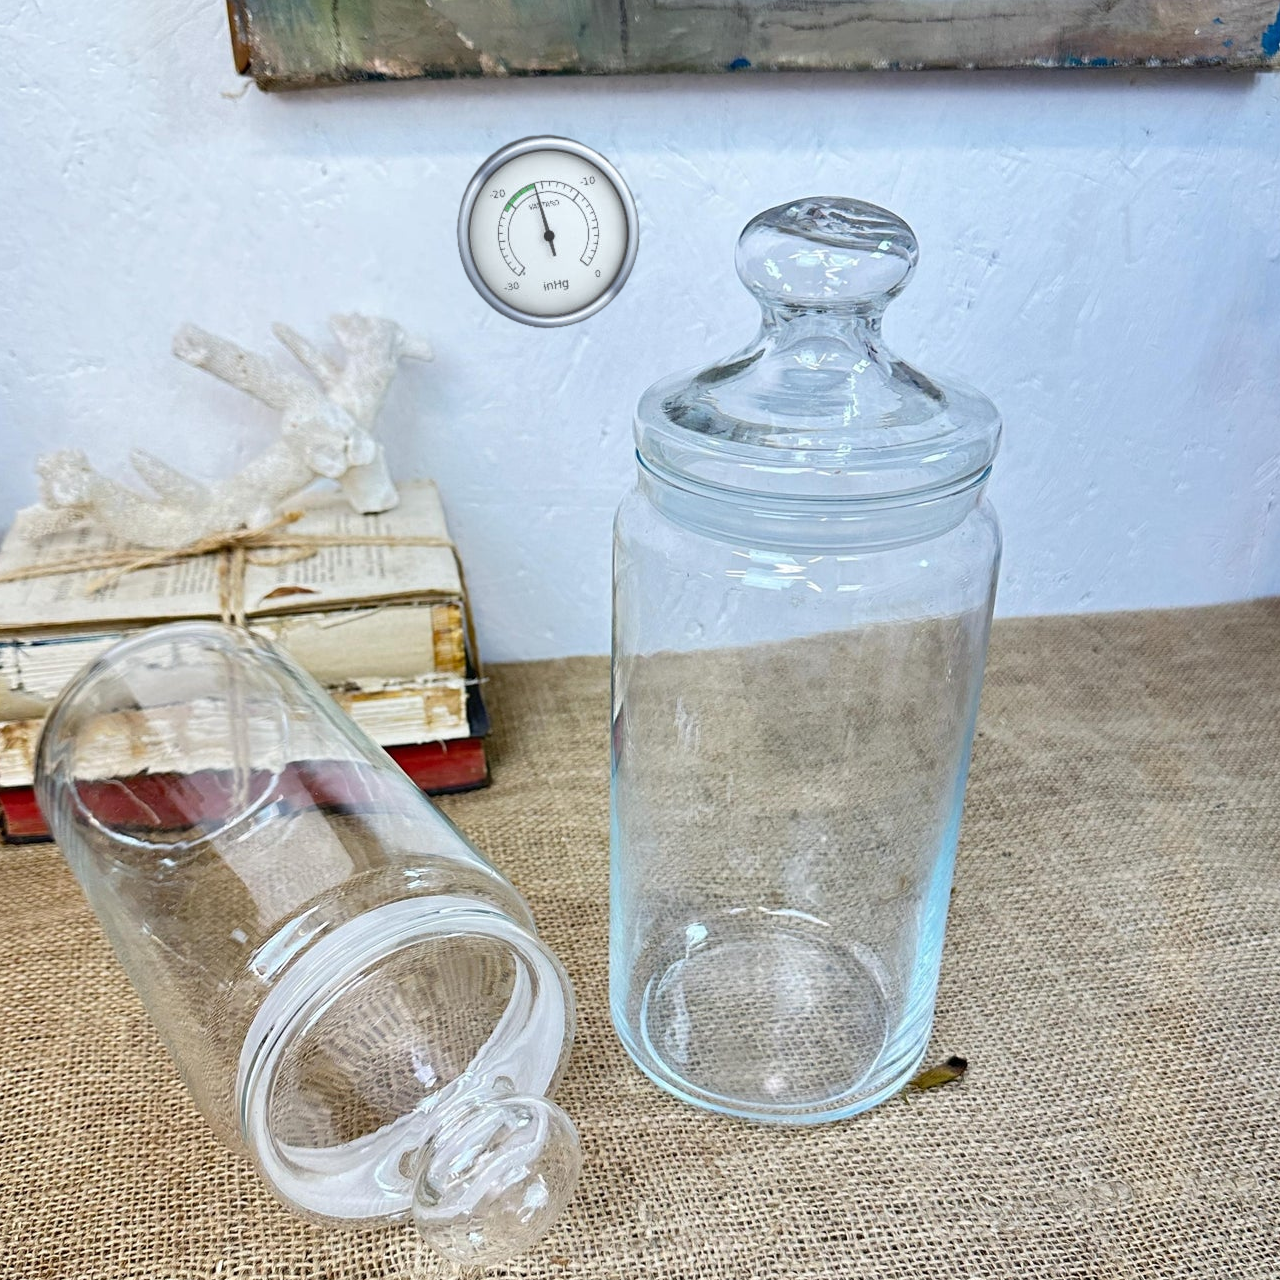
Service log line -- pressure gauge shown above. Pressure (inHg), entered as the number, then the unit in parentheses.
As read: -16 (inHg)
